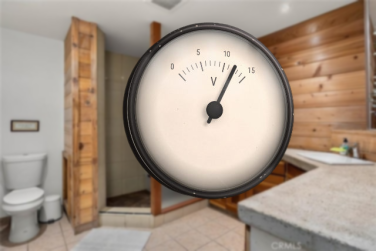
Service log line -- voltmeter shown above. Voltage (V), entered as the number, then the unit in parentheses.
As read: 12 (V)
